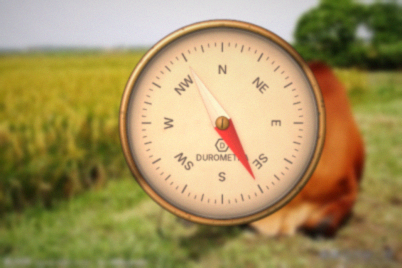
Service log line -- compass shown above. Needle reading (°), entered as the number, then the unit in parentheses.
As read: 150 (°)
